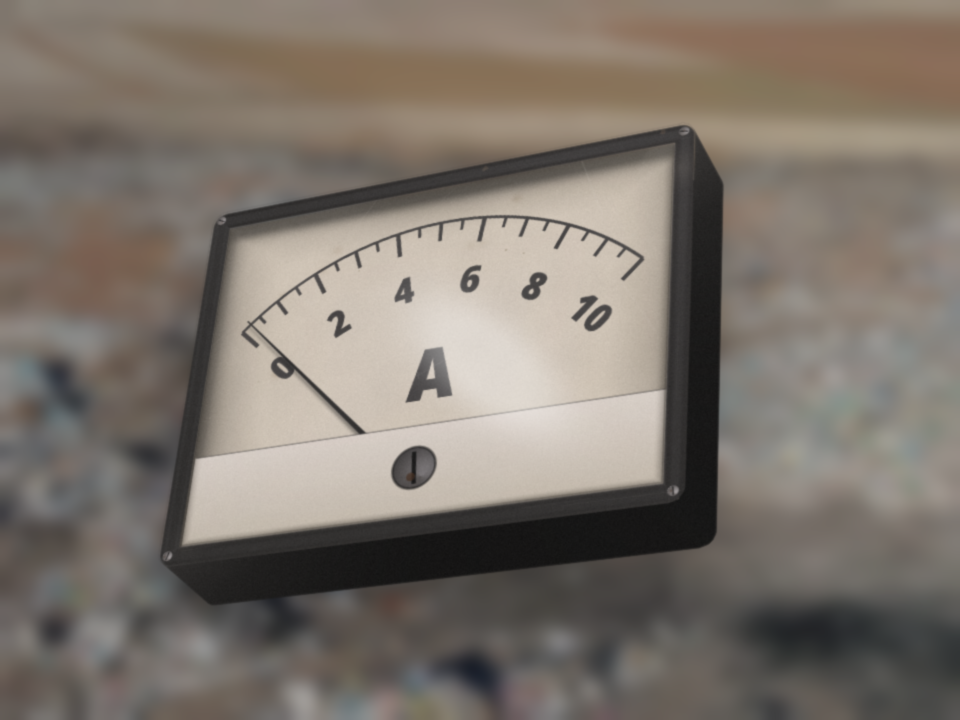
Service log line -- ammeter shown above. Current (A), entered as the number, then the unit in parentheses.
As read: 0.25 (A)
